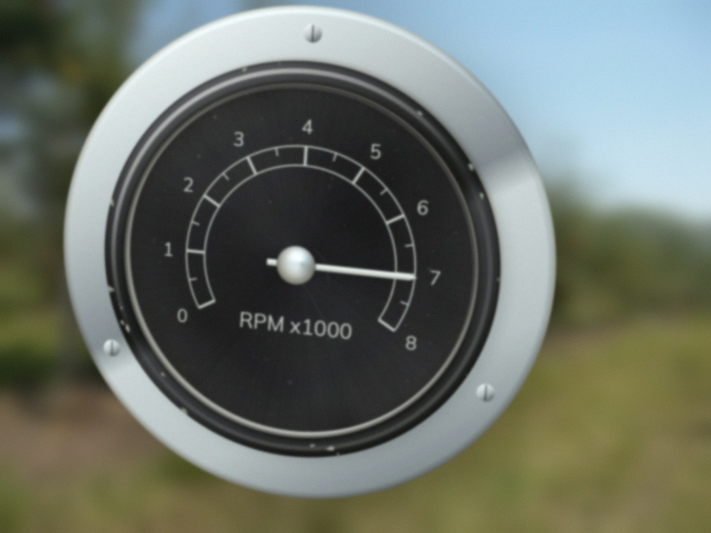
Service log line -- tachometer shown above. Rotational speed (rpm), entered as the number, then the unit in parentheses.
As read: 7000 (rpm)
